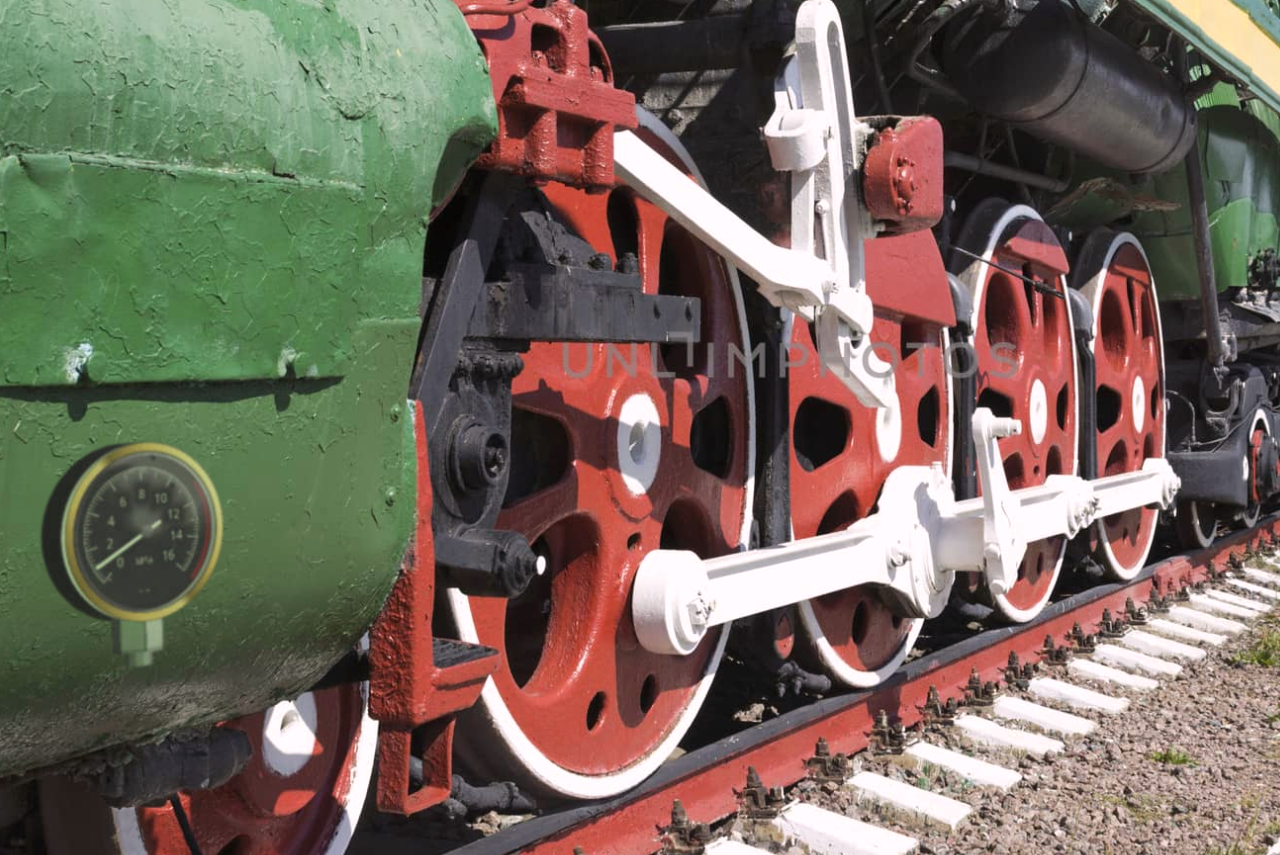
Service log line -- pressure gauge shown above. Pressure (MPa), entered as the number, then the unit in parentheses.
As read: 1 (MPa)
